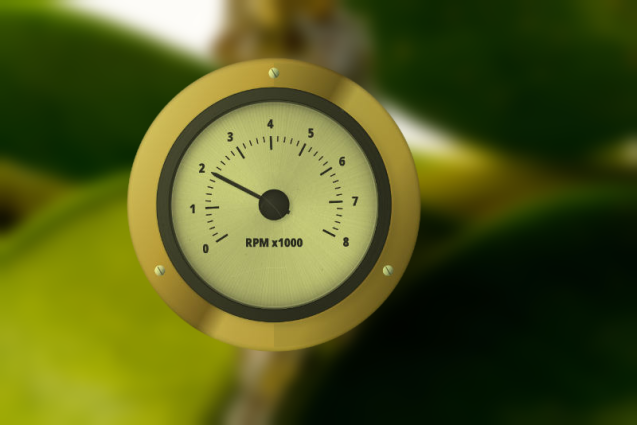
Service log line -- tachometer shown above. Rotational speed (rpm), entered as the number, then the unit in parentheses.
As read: 2000 (rpm)
